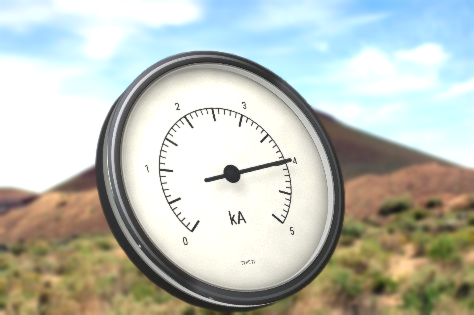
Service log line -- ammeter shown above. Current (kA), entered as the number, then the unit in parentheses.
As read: 4 (kA)
